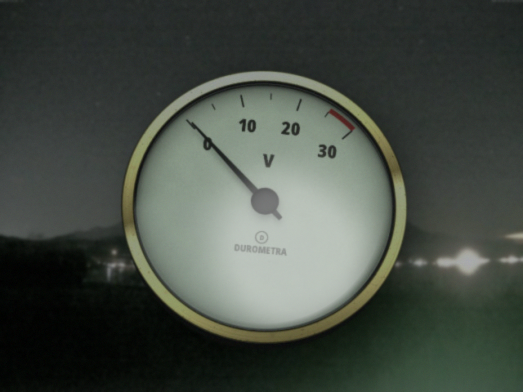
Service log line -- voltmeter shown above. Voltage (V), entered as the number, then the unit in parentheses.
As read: 0 (V)
